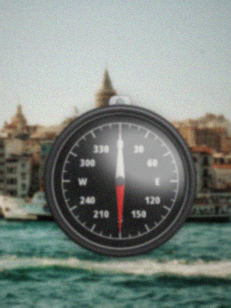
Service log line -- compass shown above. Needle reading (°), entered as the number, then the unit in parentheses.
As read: 180 (°)
